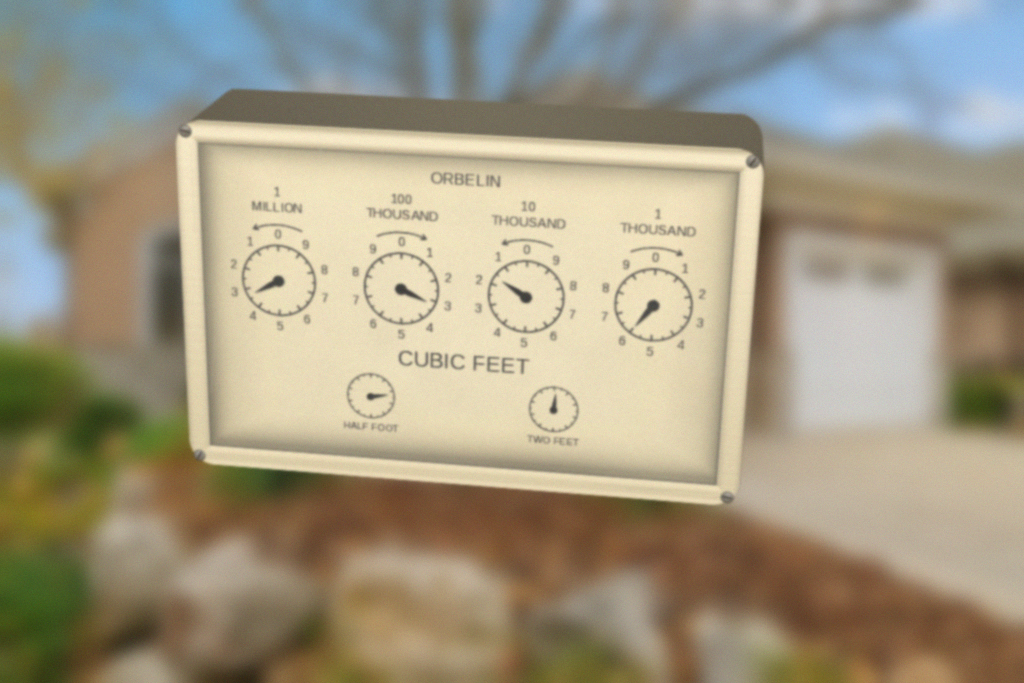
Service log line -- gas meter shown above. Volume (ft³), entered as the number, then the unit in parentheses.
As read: 331600 (ft³)
